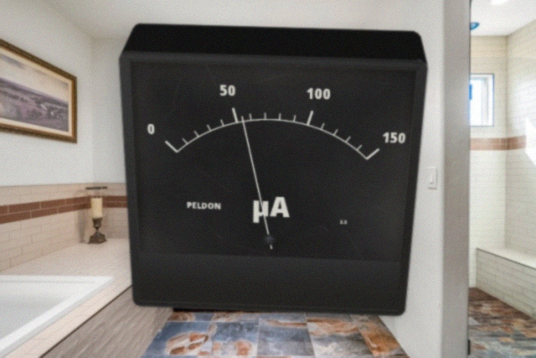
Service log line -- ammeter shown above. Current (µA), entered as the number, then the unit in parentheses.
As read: 55 (µA)
